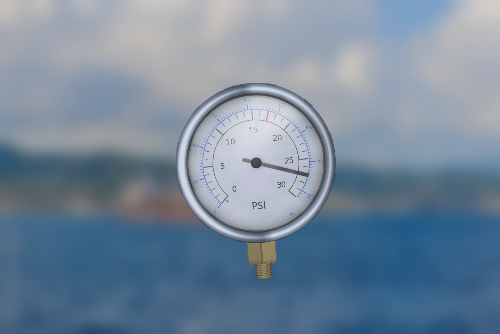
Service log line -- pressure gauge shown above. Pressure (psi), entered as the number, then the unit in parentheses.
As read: 27 (psi)
